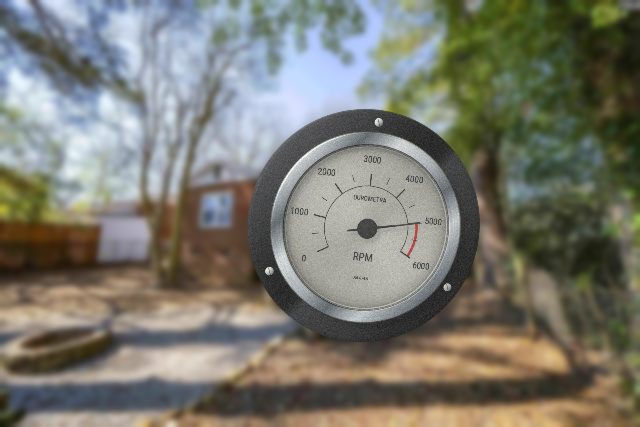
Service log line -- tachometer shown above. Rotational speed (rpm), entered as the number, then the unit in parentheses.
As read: 5000 (rpm)
